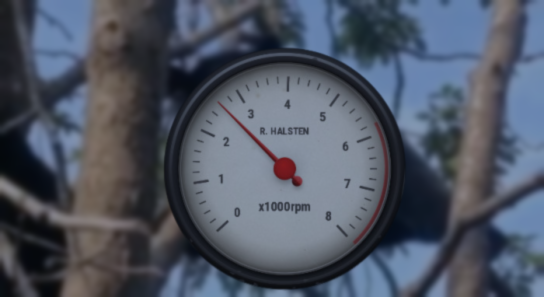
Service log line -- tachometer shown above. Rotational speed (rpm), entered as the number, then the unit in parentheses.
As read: 2600 (rpm)
